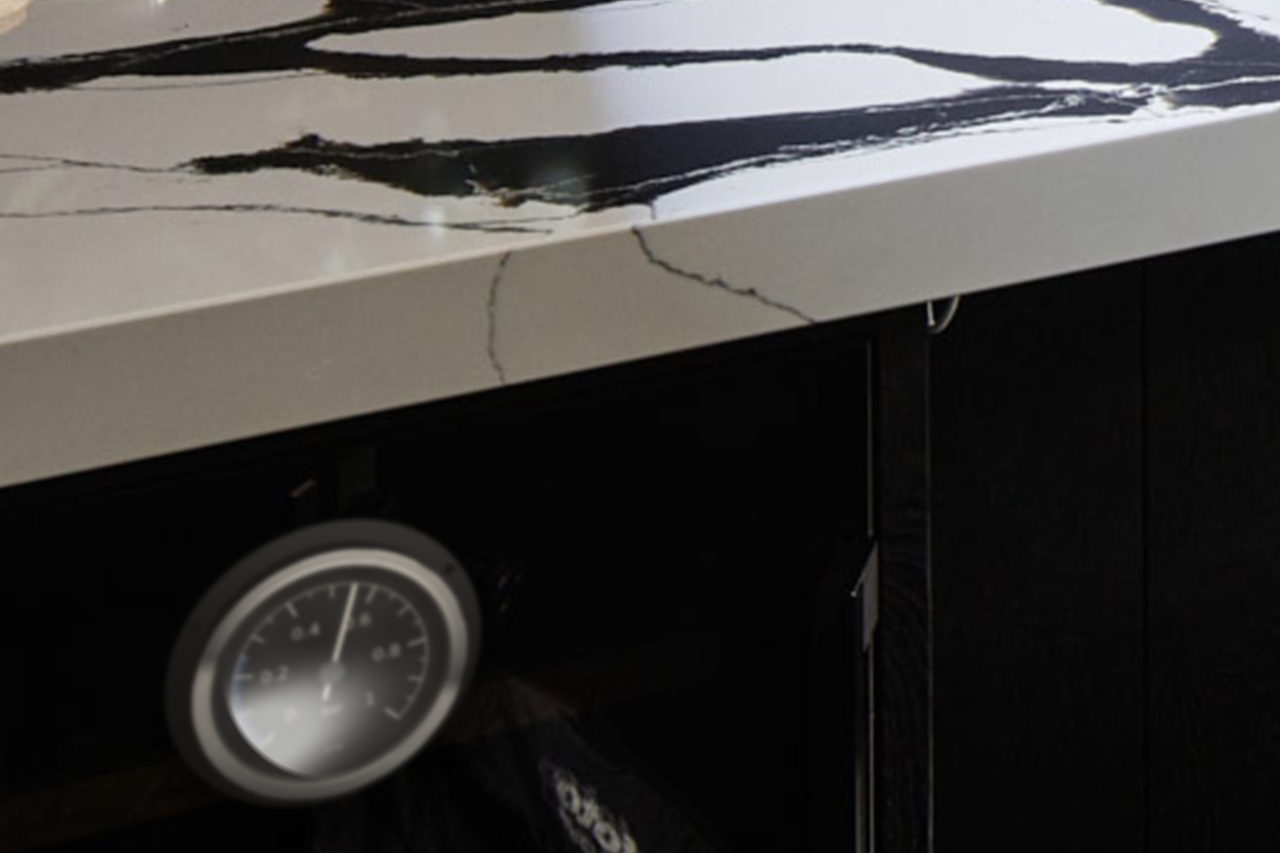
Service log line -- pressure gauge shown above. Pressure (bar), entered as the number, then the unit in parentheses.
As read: 0.55 (bar)
